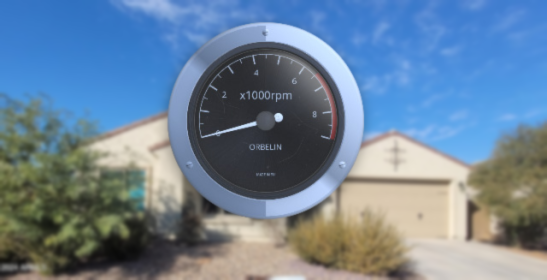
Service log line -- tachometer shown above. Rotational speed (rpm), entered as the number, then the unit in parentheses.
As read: 0 (rpm)
